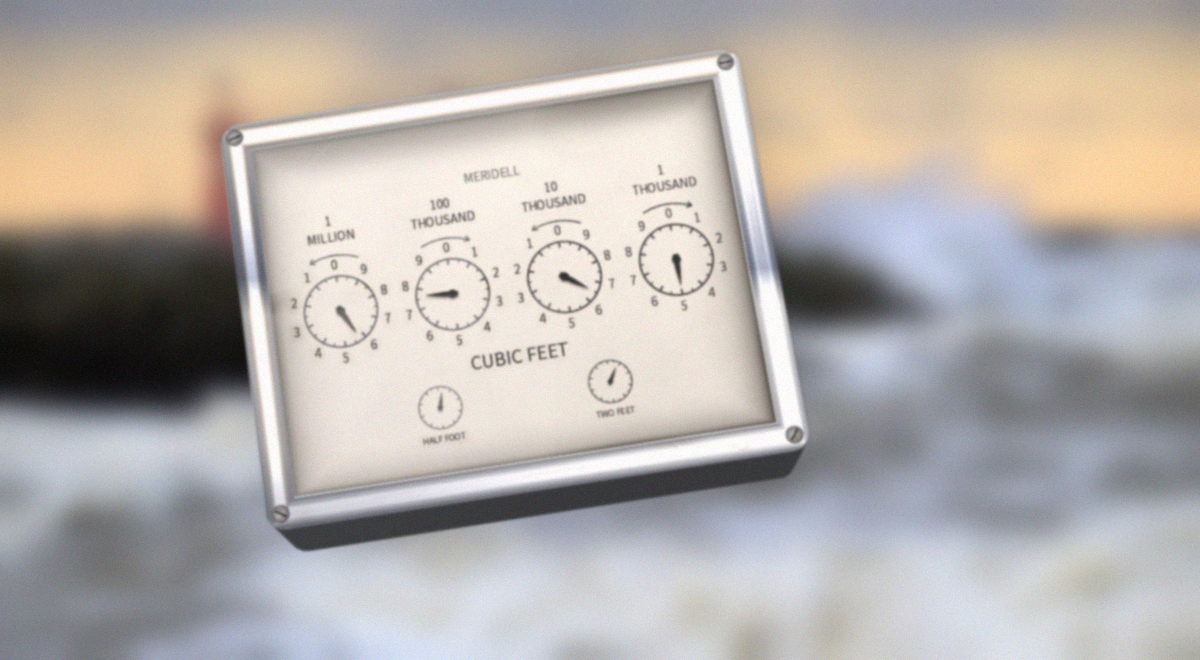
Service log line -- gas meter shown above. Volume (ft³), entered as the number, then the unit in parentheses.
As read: 576500 (ft³)
